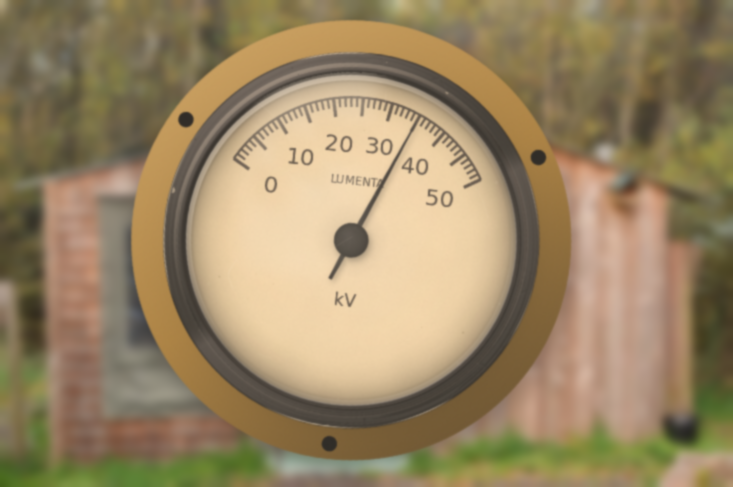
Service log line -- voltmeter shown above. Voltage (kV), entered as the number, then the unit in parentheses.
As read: 35 (kV)
